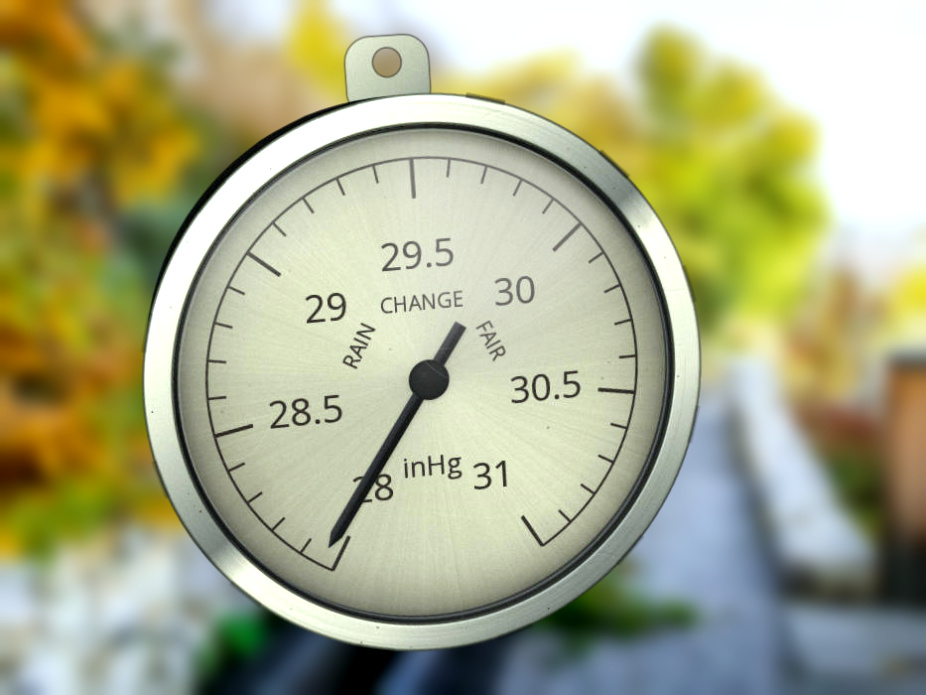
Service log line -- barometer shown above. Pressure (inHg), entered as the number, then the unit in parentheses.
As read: 28.05 (inHg)
